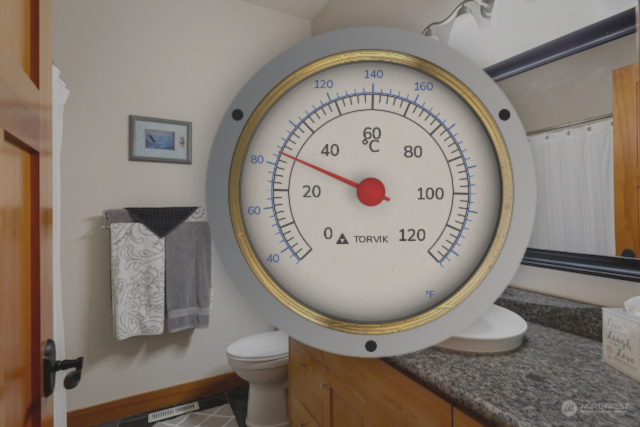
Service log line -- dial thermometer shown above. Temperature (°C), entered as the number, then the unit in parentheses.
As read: 30 (°C)
